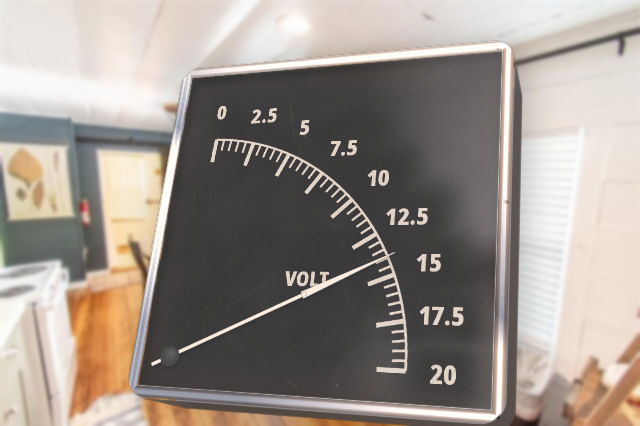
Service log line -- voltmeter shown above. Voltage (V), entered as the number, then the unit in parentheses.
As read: 14 (V)
